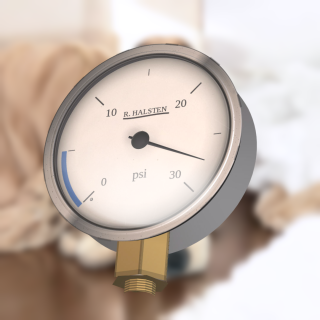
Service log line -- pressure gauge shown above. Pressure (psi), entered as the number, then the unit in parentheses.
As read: 27.5 (psi)
